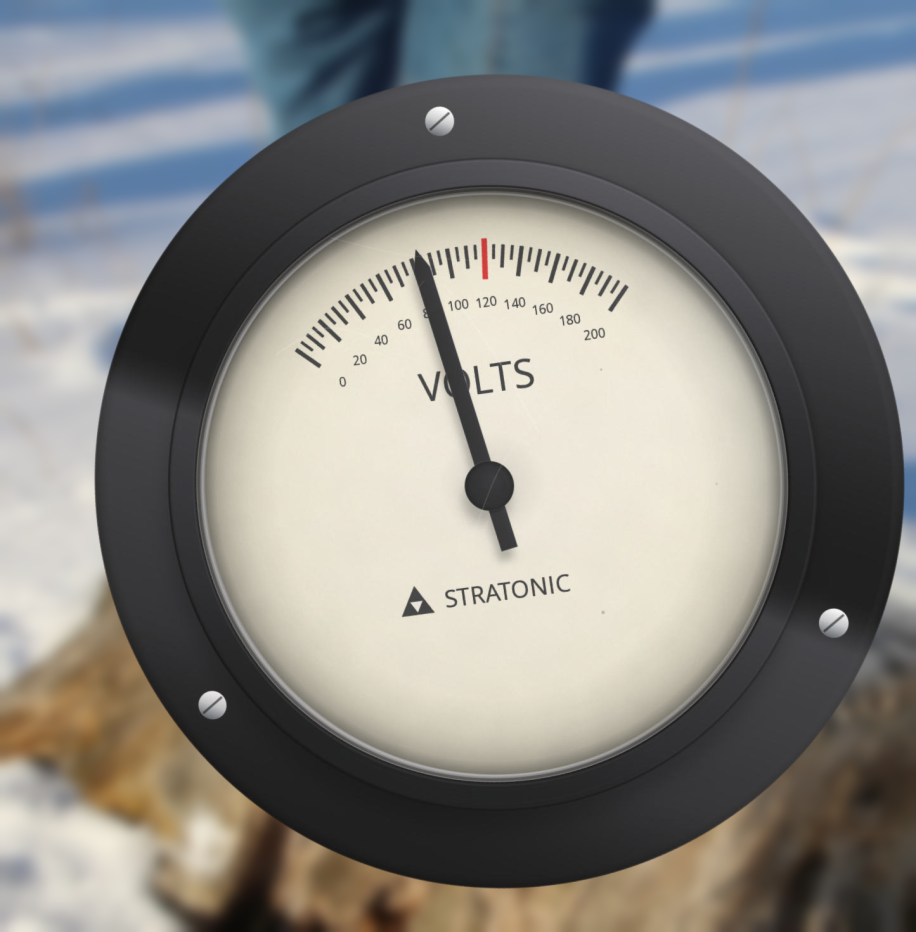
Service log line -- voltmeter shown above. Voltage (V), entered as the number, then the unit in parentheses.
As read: 85 (V)
